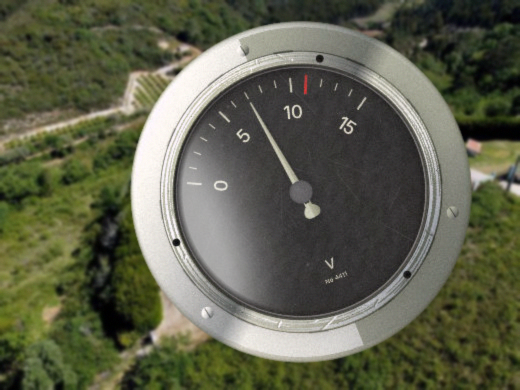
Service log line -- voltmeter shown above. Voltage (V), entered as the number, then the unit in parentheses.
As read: 7 (V)
